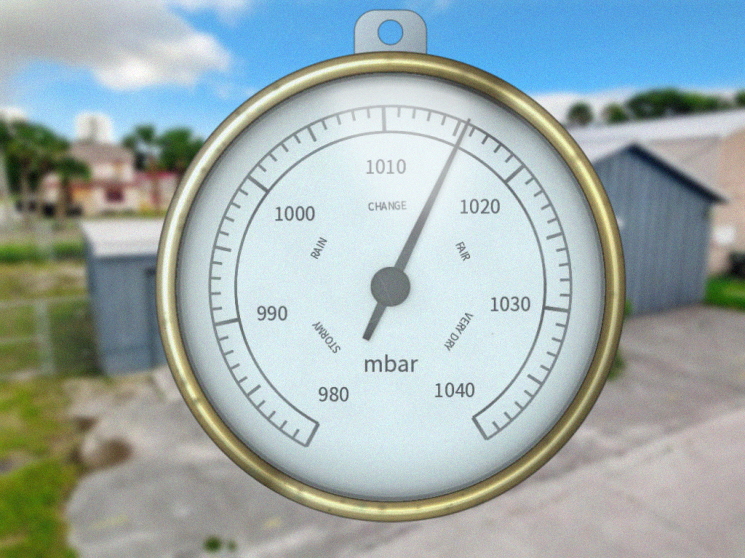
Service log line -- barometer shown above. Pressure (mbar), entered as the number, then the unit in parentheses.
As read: 1015.5 (mbar)
